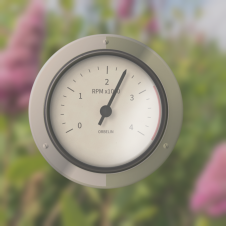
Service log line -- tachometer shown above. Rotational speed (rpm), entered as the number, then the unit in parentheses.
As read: 2400 (rpm)
